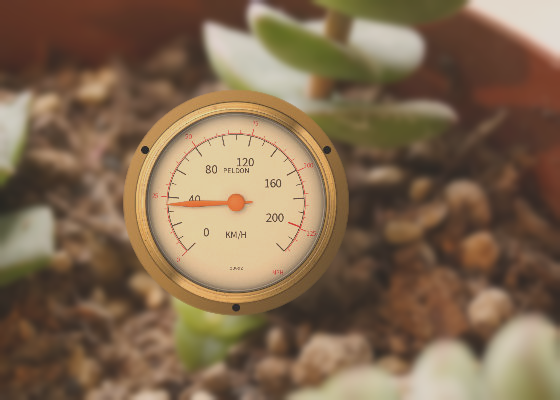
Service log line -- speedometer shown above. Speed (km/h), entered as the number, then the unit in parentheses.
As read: 35 (km/h)
